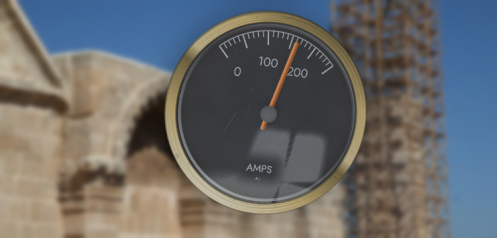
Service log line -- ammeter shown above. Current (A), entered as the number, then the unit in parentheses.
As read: 160 (A)
